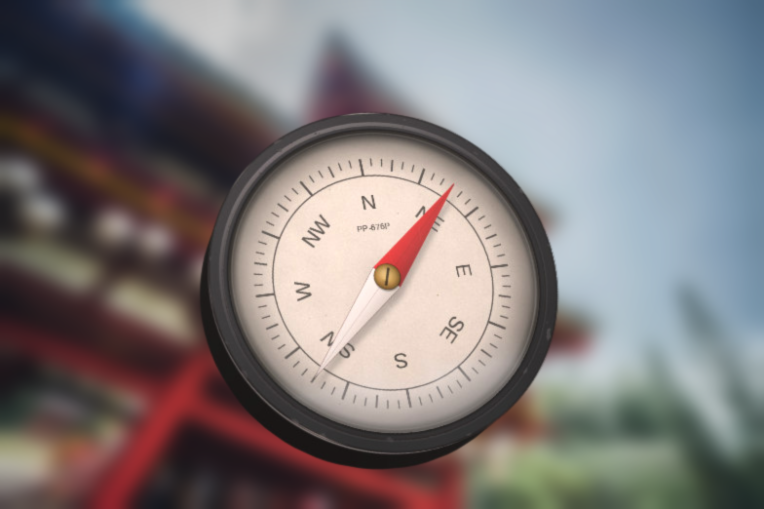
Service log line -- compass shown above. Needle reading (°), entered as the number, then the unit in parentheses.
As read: 45 (°)
